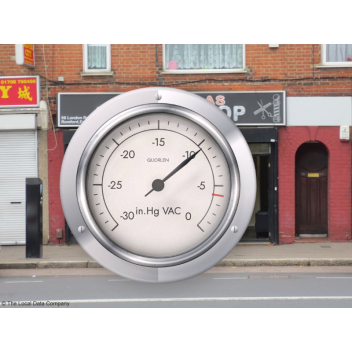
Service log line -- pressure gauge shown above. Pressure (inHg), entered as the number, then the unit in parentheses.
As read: -9.5 (inHg)
